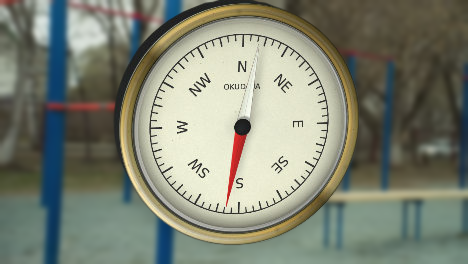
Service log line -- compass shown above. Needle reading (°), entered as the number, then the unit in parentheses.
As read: 190 (°)
